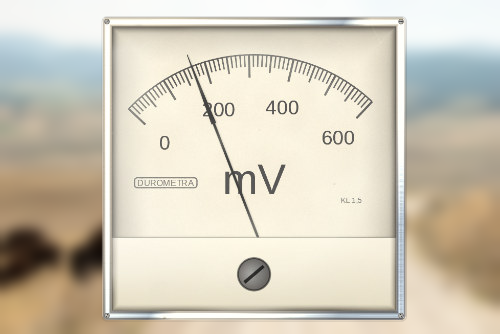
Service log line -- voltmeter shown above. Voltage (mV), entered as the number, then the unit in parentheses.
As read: 170 (mV)
